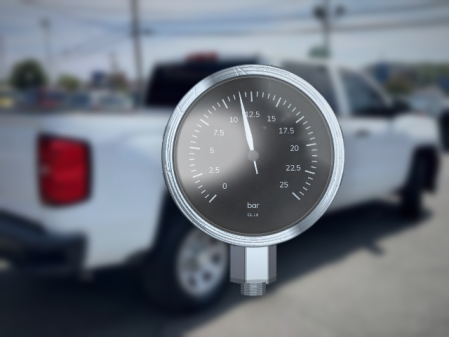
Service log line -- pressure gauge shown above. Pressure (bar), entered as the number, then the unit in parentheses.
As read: 11.5 (bar)
